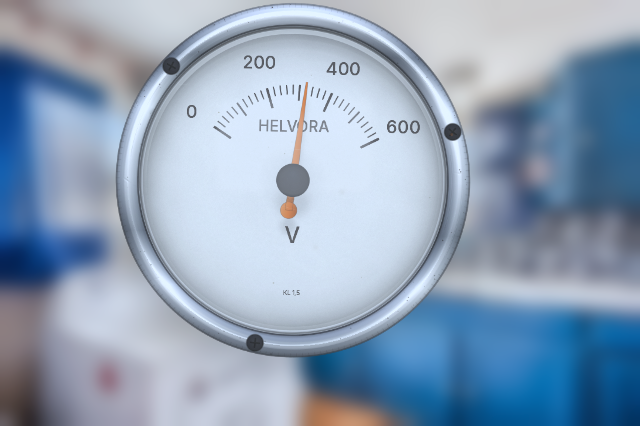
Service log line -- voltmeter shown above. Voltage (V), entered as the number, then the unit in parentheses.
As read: 320 (V)
